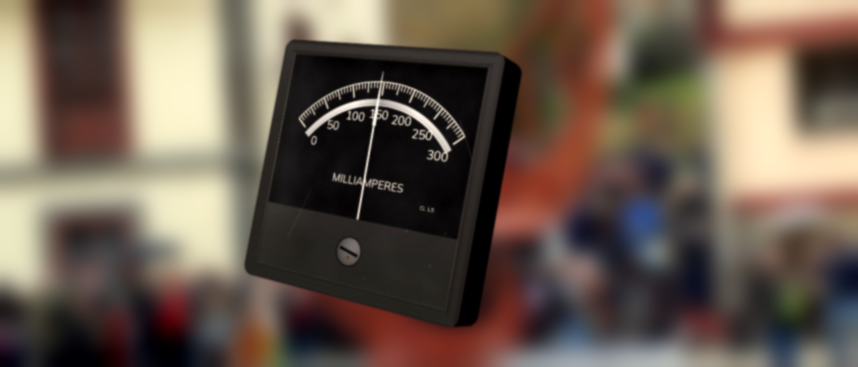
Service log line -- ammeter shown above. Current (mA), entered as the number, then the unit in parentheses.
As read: 150 (mA)
